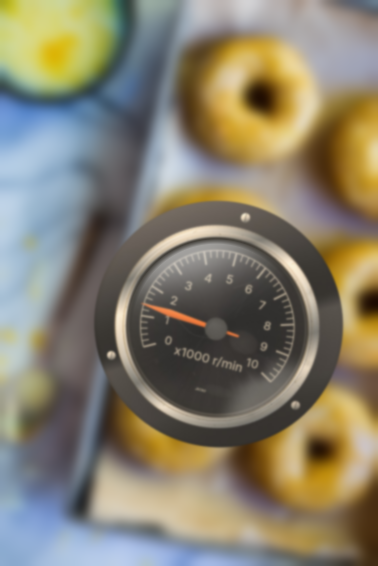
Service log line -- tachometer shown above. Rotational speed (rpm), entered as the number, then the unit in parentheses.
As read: 1400 (rpm)
